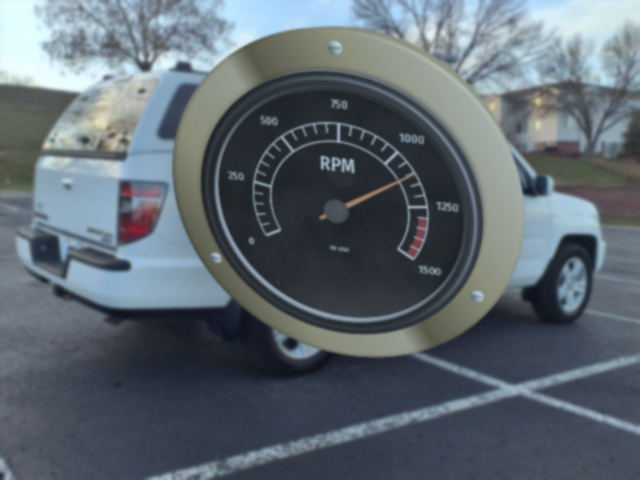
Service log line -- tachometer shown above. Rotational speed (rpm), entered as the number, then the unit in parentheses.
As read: 1100 (rpm)
